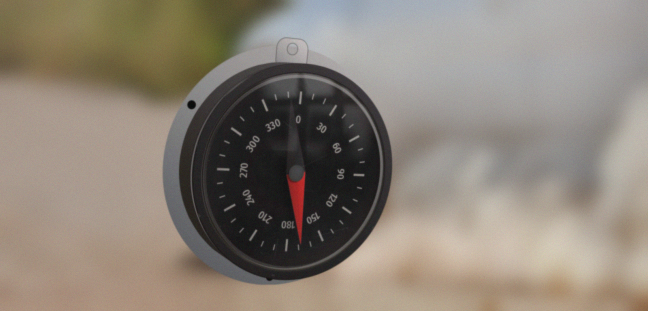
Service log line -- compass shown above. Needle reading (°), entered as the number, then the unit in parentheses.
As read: 170 (°)
